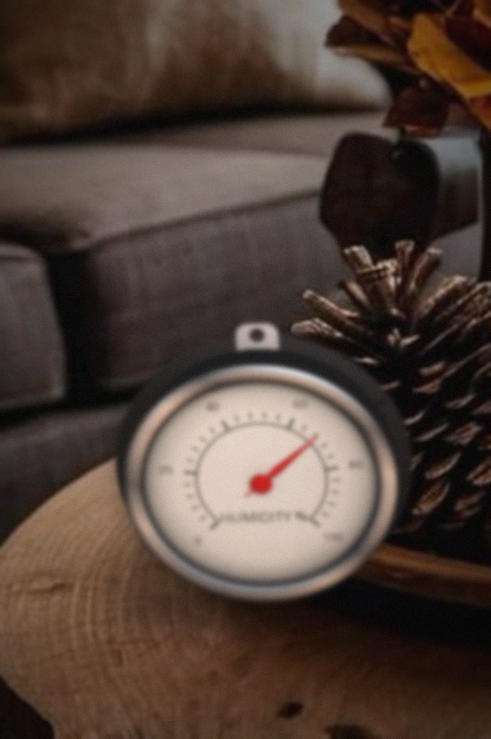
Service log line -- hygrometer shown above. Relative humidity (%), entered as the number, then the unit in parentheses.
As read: 68 (%)
